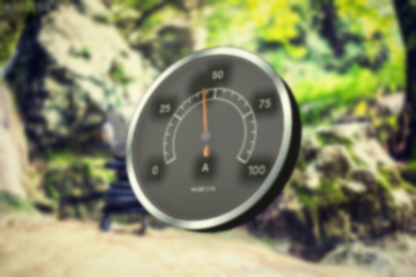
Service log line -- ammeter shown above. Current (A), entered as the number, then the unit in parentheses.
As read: 45 (A)
